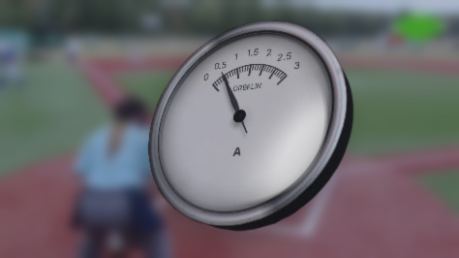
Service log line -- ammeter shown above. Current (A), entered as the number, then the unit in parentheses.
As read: 0.5 (A)
